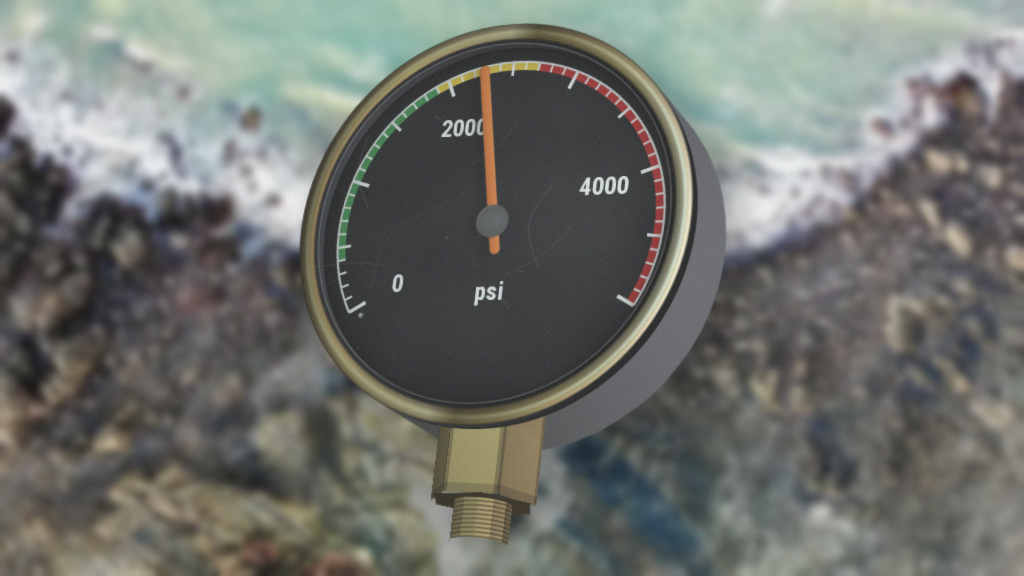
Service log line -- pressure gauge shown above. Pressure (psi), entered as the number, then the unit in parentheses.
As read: 2300 (psi)
